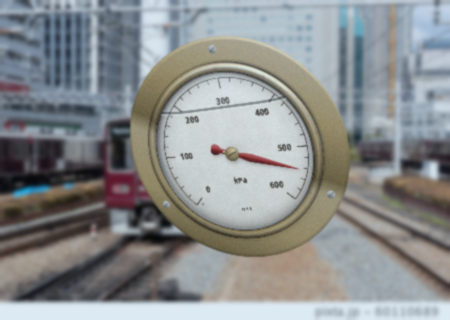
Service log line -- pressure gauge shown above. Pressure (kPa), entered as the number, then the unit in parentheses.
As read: 540 (kPa)
